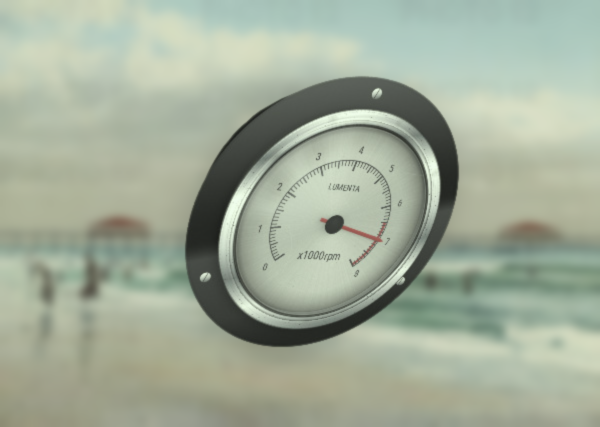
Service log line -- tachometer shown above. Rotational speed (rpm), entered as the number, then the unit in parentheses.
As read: 7000 (rpm)
